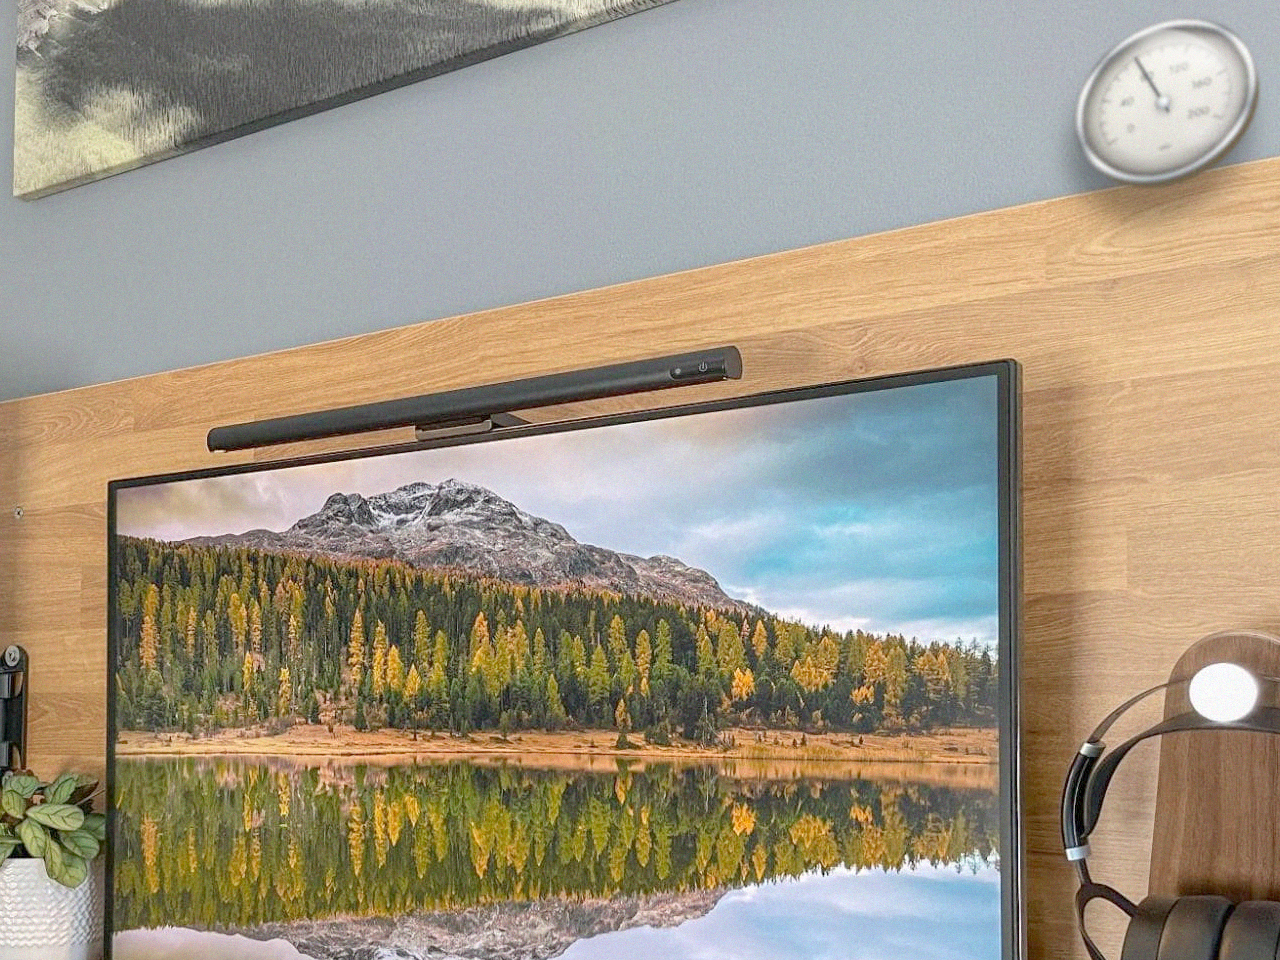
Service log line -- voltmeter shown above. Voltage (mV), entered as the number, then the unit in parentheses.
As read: 80 (mV)
